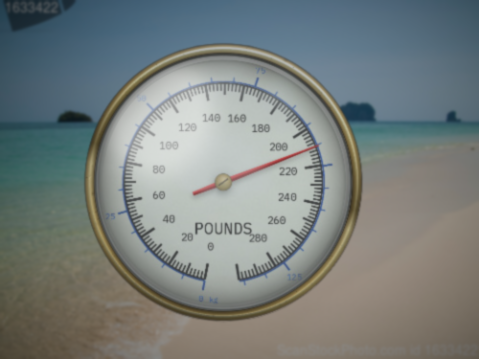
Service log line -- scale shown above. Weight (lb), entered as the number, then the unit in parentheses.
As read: 210 (lb)
